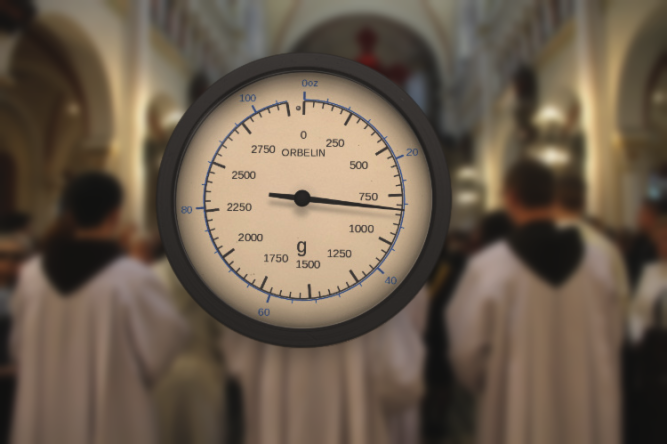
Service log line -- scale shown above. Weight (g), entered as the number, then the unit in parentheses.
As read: 825 (g)
